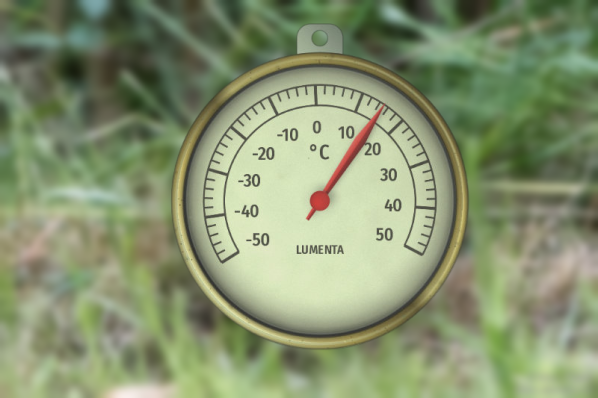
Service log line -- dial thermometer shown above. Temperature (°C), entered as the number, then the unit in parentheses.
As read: 15 (°C)
